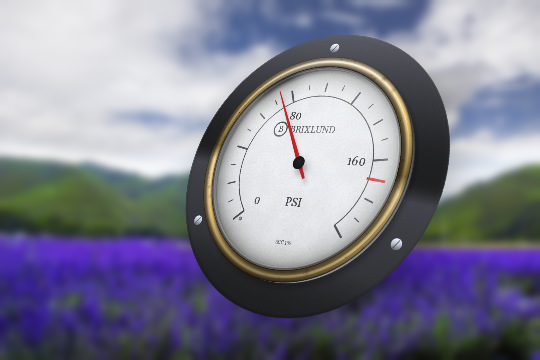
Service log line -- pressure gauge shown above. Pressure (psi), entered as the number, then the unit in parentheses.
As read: 75 (psi)
